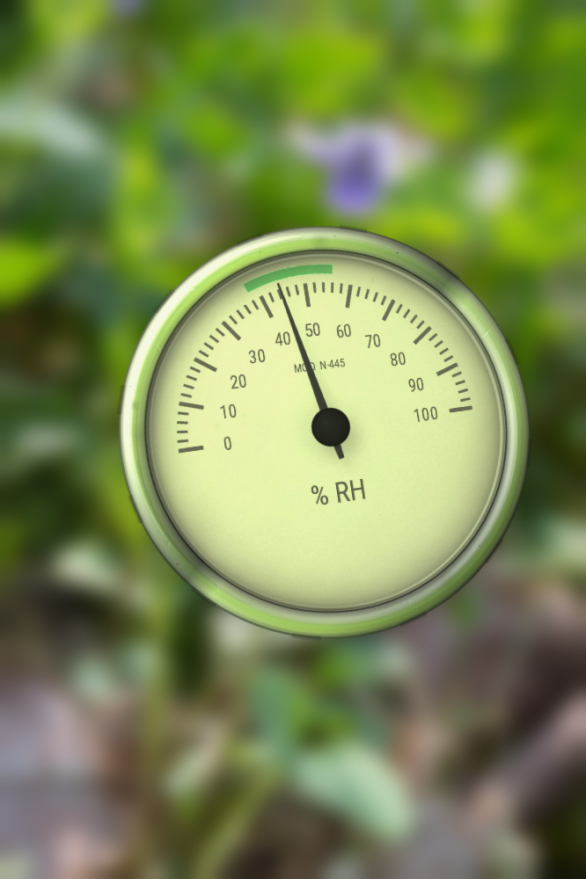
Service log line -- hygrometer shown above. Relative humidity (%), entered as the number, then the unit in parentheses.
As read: 44 (%)
